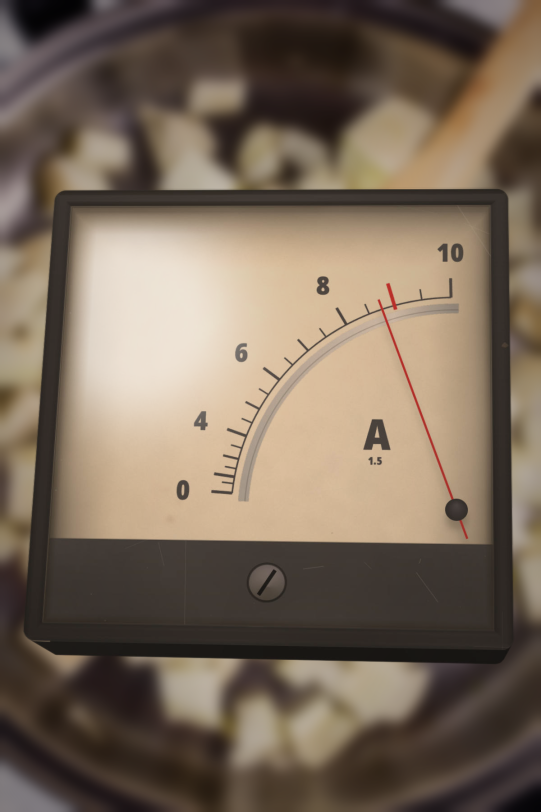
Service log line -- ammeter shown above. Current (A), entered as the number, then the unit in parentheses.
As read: 8.75 (A)
